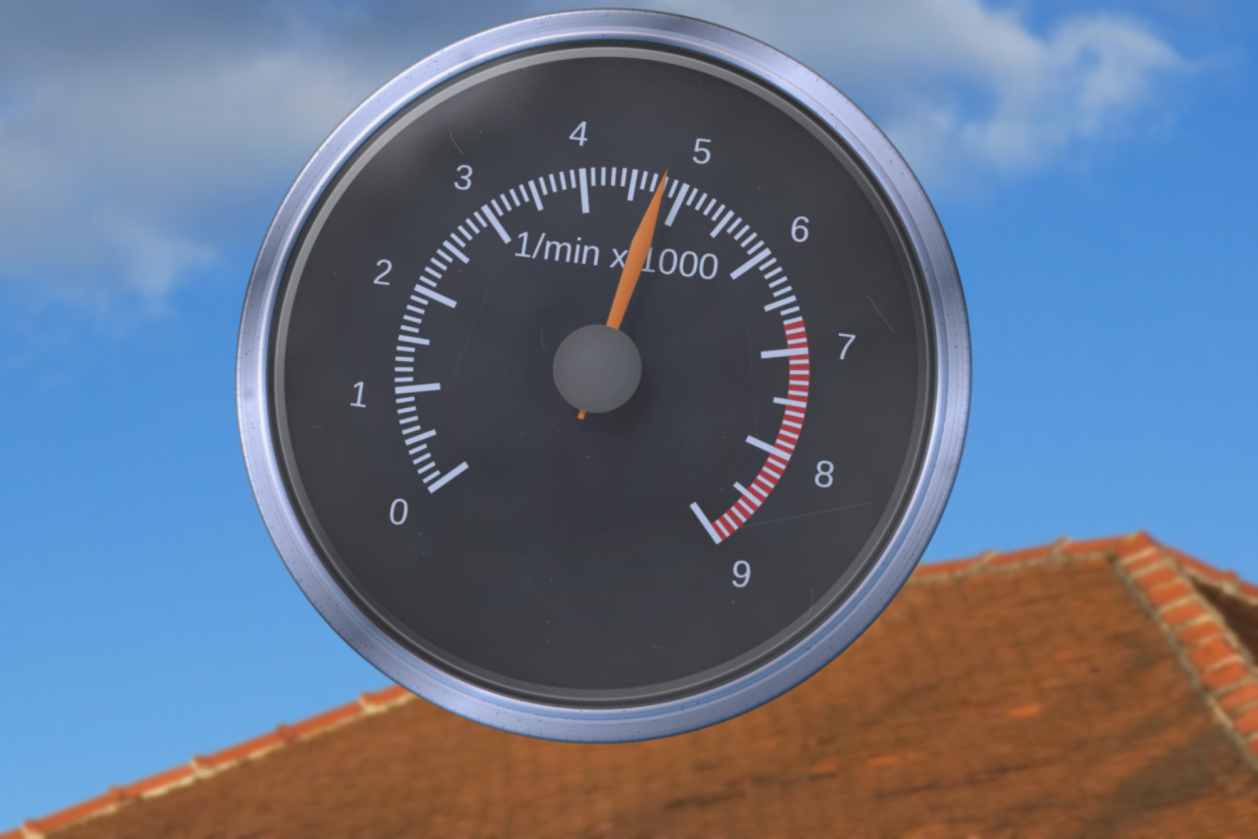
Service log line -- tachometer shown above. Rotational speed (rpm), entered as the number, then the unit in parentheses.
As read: 4800 (rpm)
